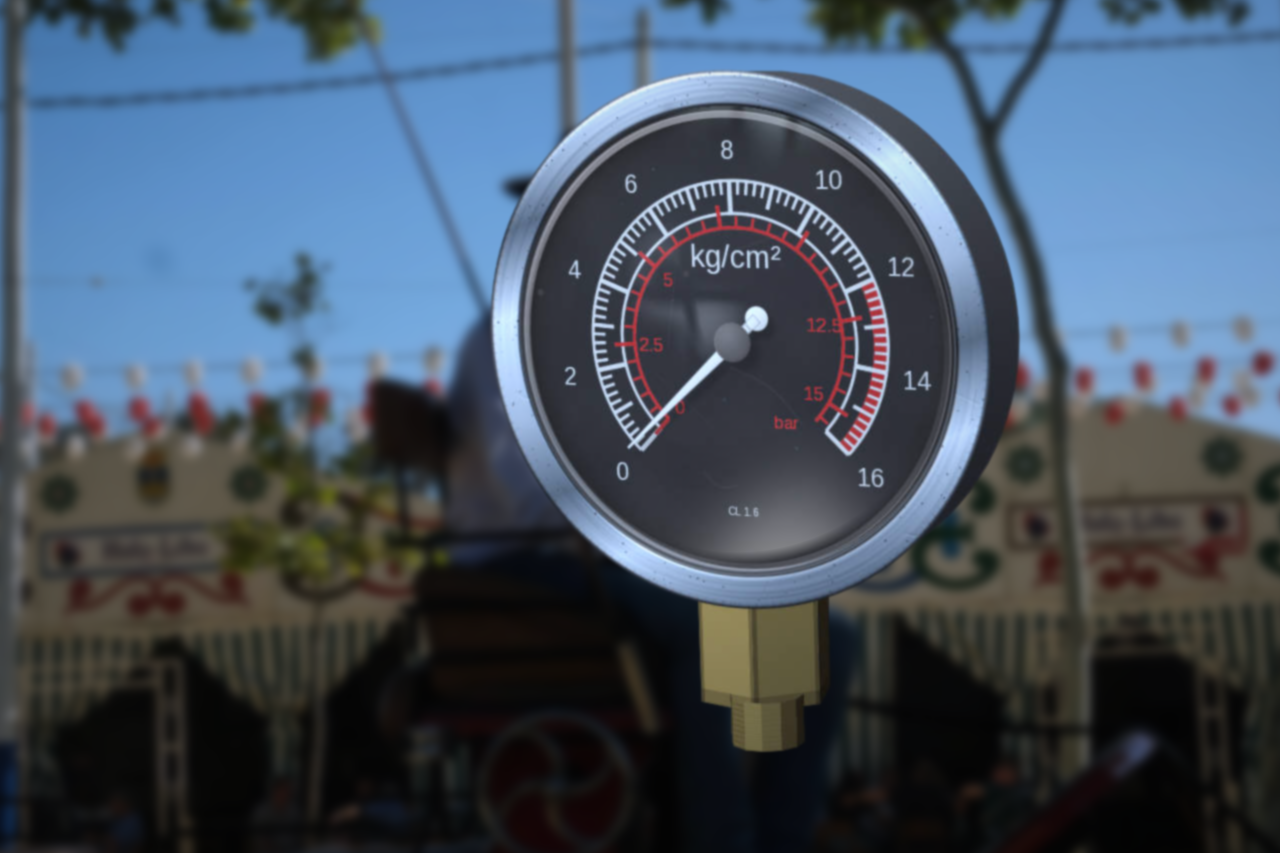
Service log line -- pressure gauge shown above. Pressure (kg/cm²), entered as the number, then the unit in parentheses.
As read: 0.2 (kg/cm²)
